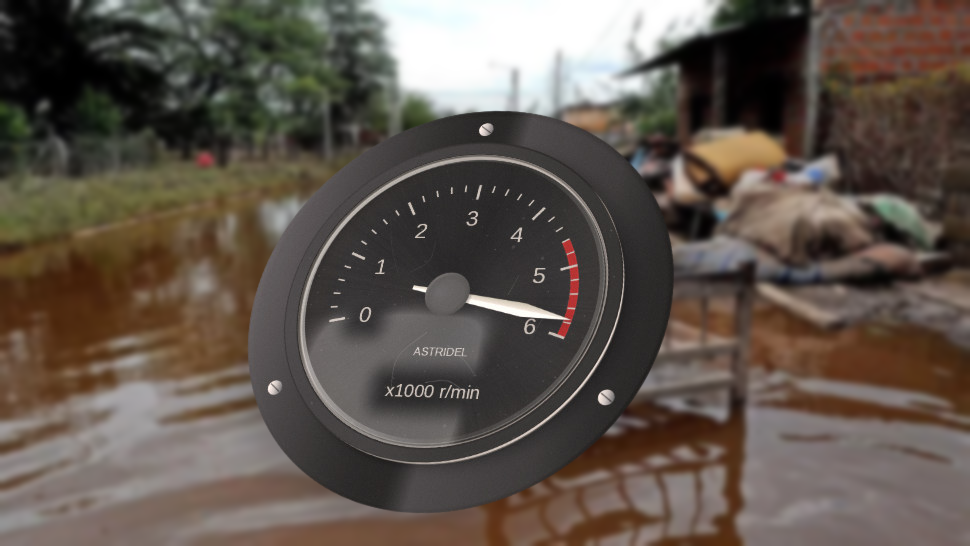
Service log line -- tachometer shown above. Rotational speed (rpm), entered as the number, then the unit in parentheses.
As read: 5800 (rpm)
